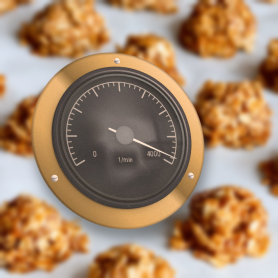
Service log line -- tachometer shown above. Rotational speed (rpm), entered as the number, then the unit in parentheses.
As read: 3900 (rpm)
